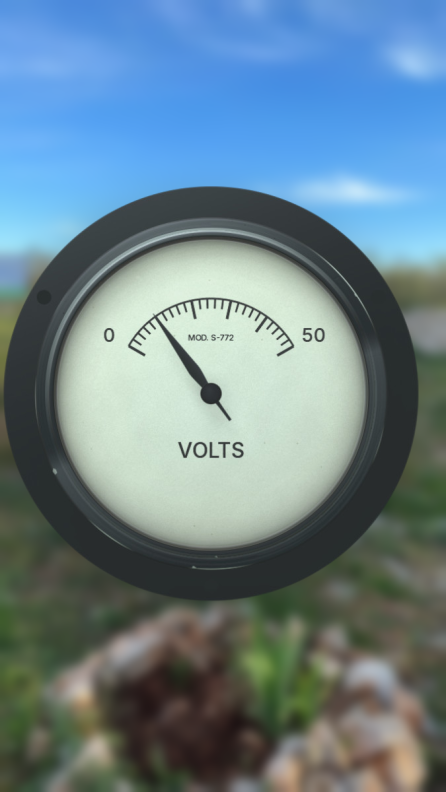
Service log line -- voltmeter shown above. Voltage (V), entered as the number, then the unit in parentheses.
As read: 10 (V)
